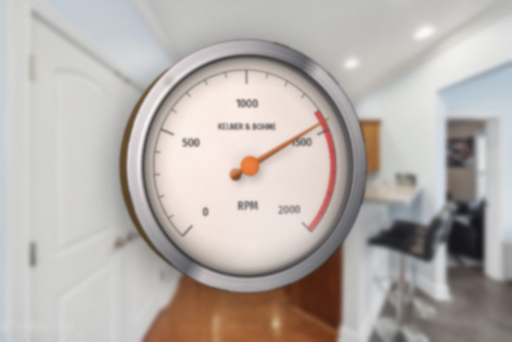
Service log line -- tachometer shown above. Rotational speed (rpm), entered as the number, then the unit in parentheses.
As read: 1450 (rpm)
